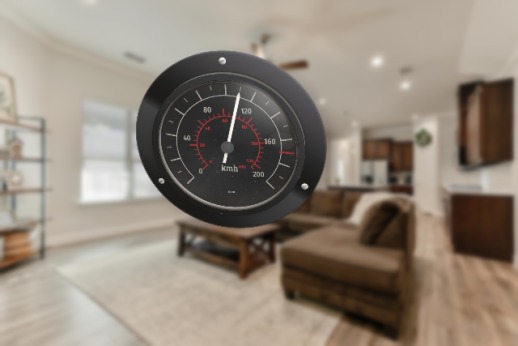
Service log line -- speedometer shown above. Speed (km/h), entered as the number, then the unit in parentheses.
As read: 110 (km/h)
